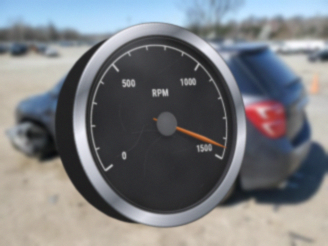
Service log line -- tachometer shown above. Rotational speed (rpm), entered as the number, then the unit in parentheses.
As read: 1450 (rpm)
